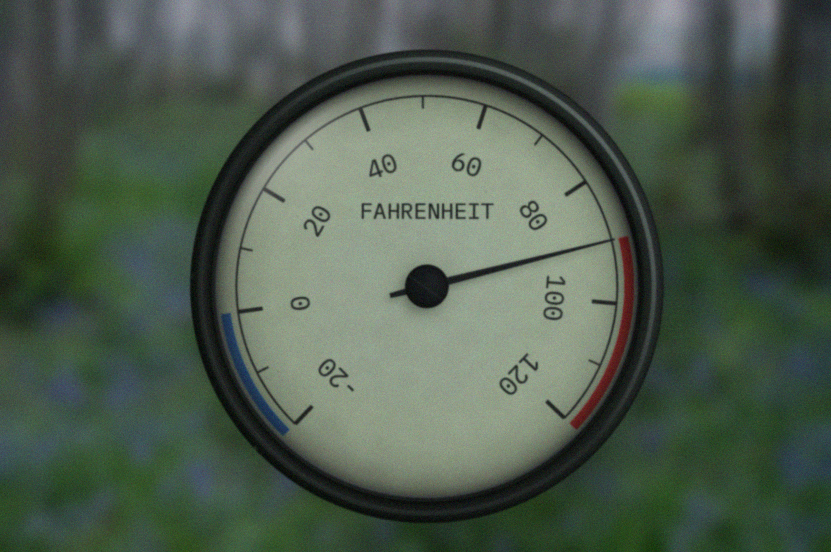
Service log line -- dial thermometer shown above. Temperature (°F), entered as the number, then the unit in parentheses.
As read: 90 (°F)
